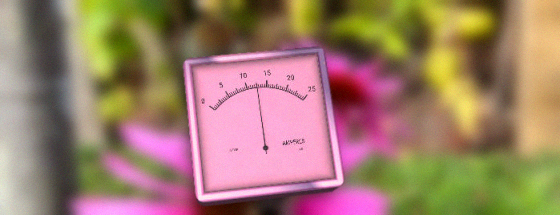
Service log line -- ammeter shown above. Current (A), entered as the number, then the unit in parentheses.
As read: 12.5 (A)
